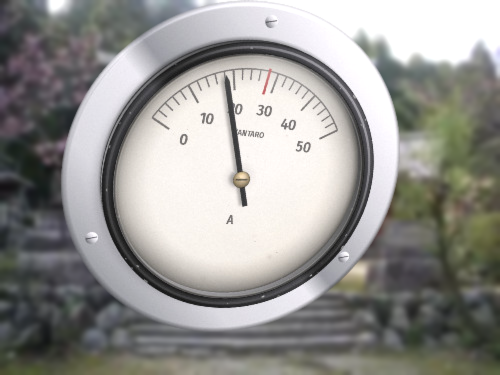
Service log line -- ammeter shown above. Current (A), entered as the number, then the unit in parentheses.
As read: 18 (A)
